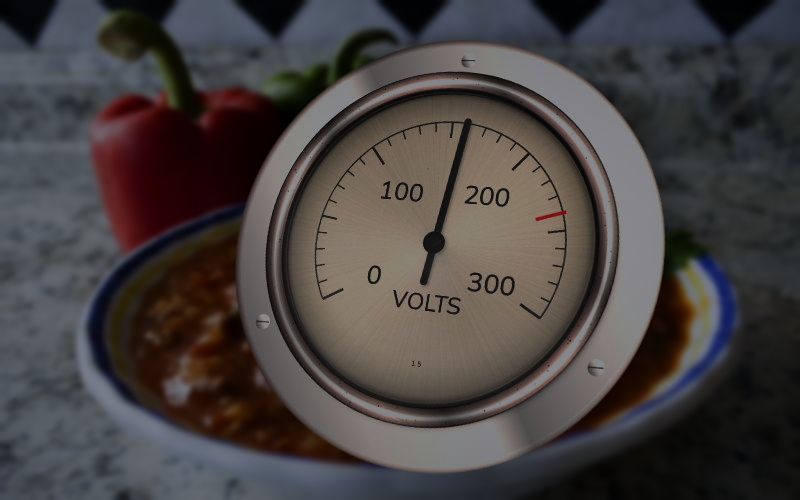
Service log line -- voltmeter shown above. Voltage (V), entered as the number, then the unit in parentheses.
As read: 160 (V)
